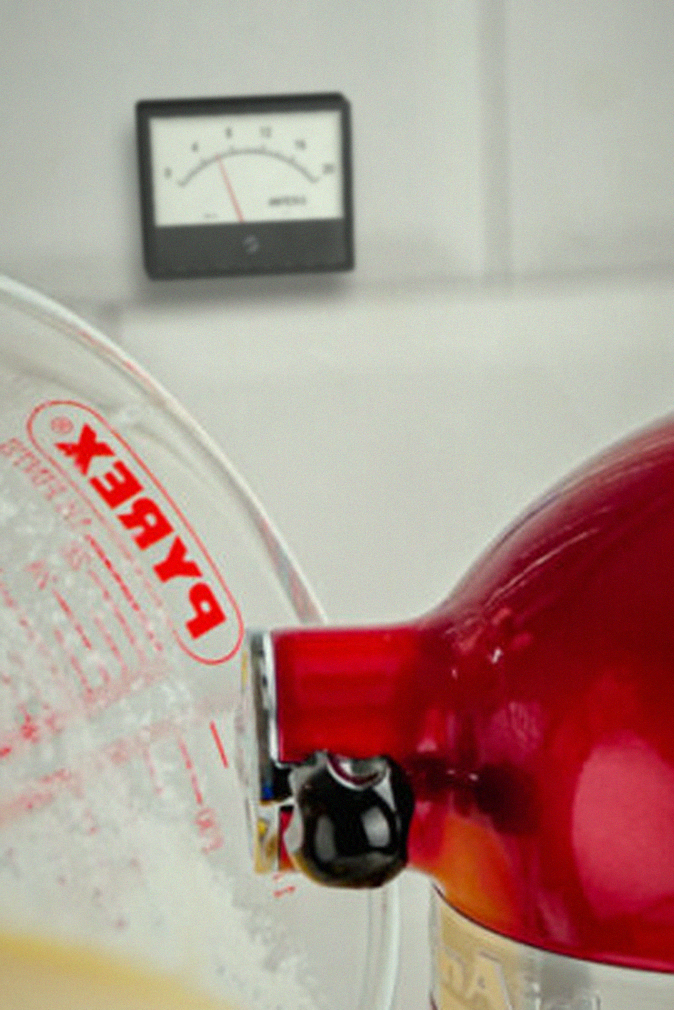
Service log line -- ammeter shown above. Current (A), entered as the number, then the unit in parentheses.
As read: 6 (A)
